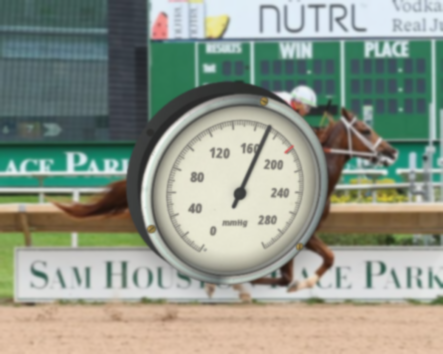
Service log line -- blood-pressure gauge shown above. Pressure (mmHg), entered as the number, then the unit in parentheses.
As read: 170 (mmHg)
